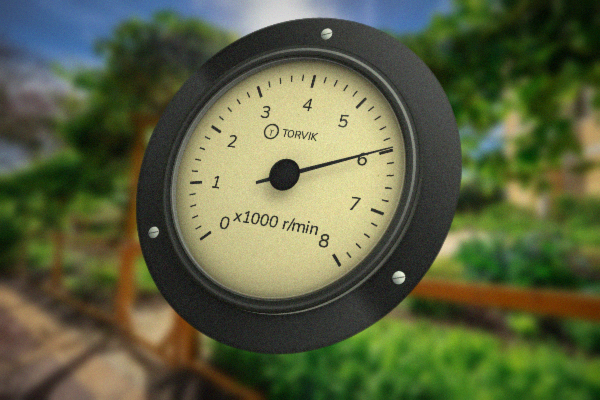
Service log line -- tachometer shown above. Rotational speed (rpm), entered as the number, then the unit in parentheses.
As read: 6000 (rpm)
